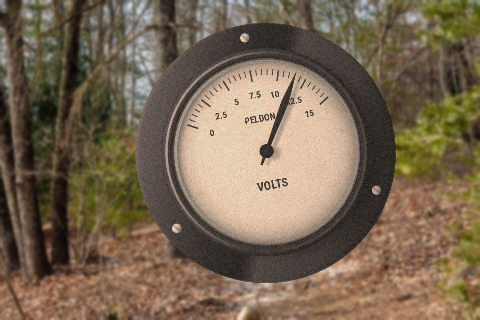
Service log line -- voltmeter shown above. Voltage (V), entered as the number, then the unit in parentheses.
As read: 11.5 (V)
